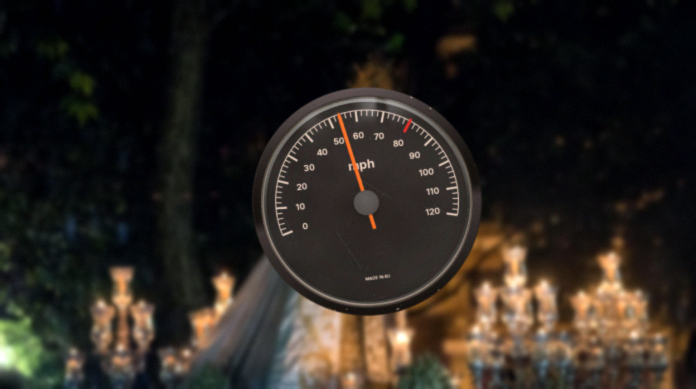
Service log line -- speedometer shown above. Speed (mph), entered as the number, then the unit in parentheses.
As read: 54 (mph)
